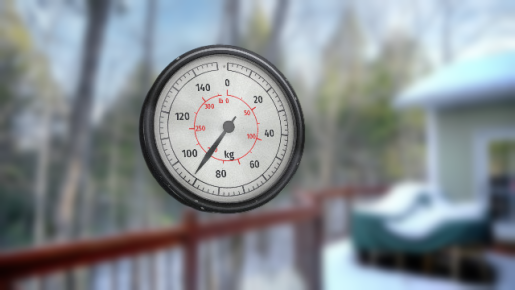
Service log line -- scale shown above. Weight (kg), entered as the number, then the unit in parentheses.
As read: 92 (kg)
